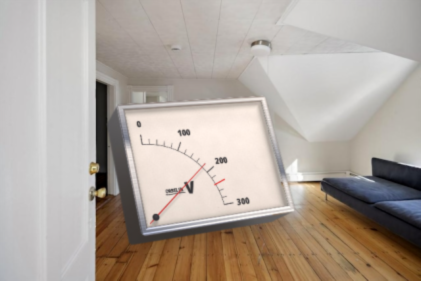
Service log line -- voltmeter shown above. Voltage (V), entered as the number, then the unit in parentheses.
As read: 180 (V)
